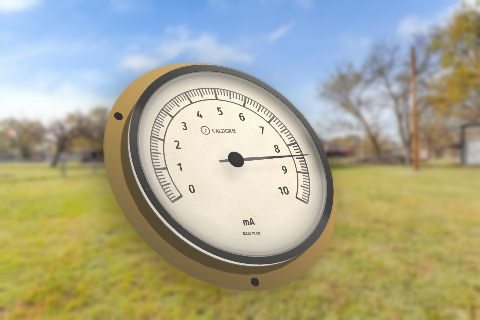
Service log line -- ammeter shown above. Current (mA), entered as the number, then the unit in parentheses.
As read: 8.5 (mA)
